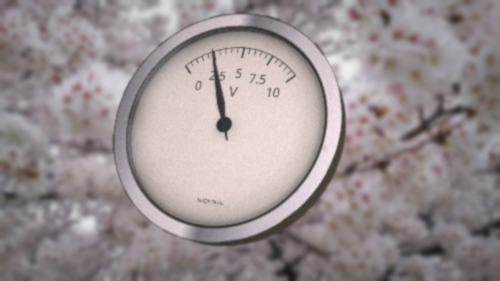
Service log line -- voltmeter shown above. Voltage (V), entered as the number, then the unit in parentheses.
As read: 2.5 (V)
